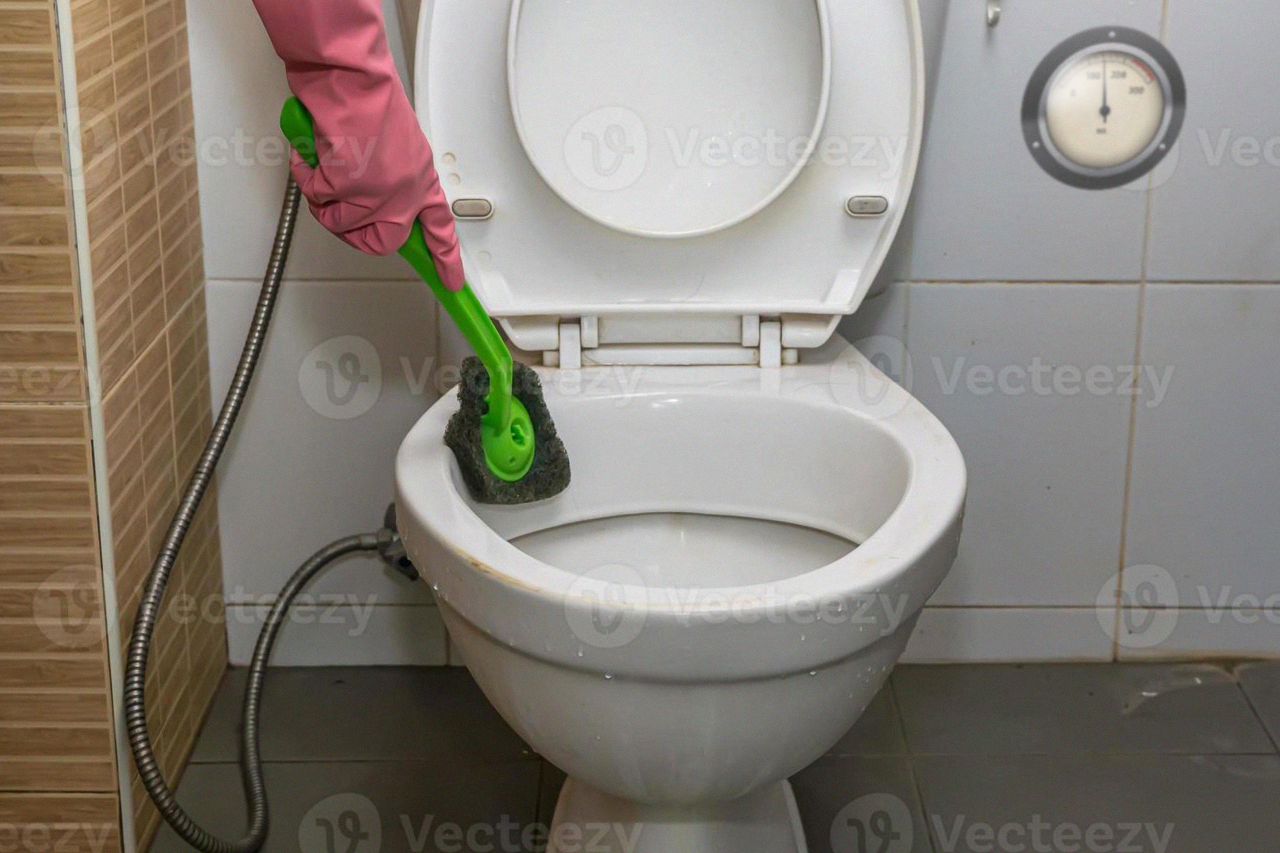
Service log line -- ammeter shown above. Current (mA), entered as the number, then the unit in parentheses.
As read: 140 (mA)
